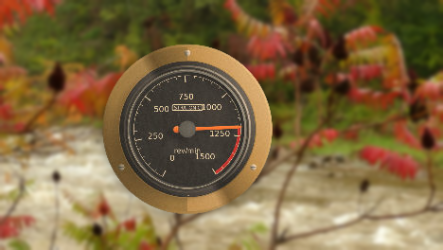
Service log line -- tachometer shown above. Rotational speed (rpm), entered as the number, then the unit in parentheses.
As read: 1200 (rpm)
